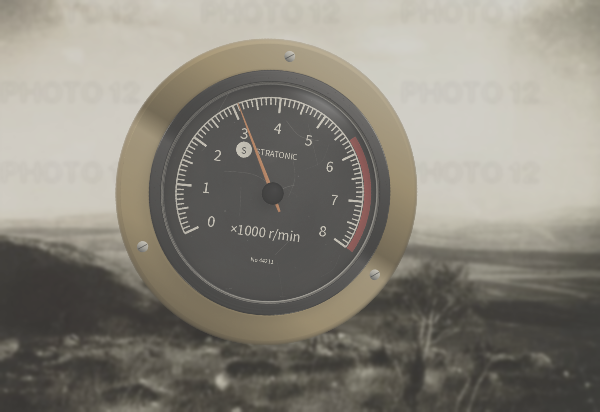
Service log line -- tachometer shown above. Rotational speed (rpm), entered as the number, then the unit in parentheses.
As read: 3100 (rpm)
